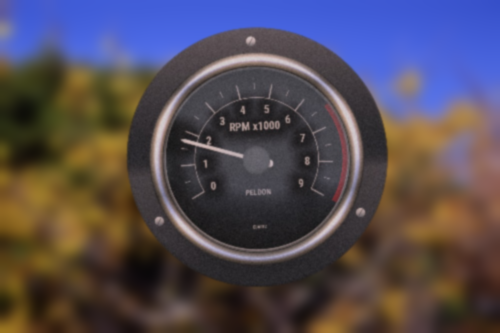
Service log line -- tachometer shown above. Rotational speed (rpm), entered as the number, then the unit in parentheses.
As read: 1750 (rpm)
